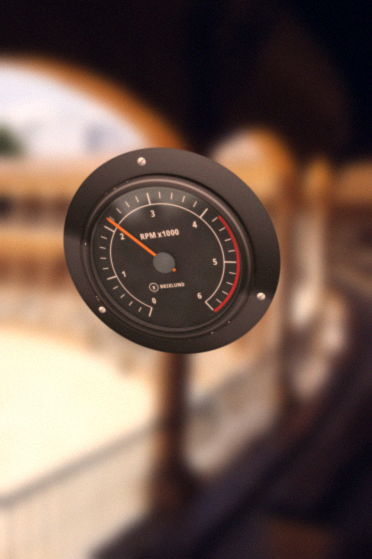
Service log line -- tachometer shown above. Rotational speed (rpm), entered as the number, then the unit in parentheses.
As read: 2200 (rpm)
